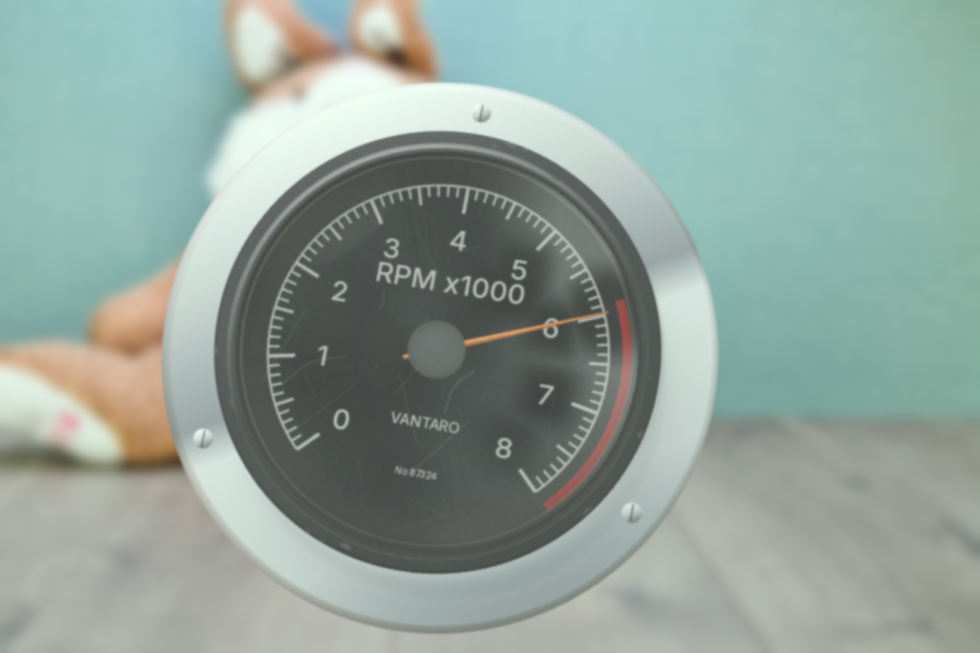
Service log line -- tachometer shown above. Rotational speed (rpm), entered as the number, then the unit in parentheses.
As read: 6000 (rpm)
